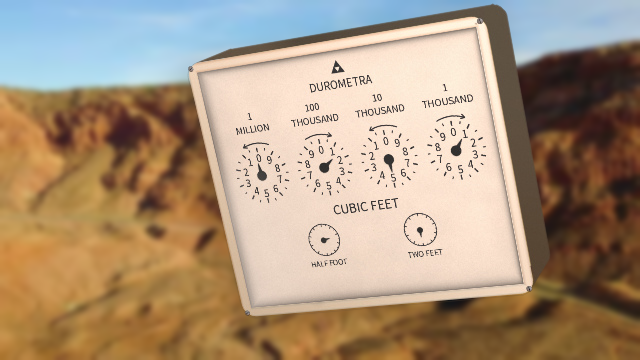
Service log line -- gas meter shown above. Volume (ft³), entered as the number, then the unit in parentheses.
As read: 15100 (ft³)
